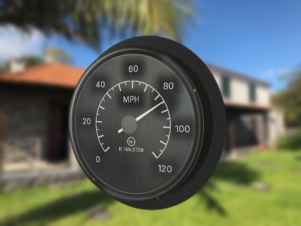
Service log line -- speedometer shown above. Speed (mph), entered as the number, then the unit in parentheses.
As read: 85 (mph)
